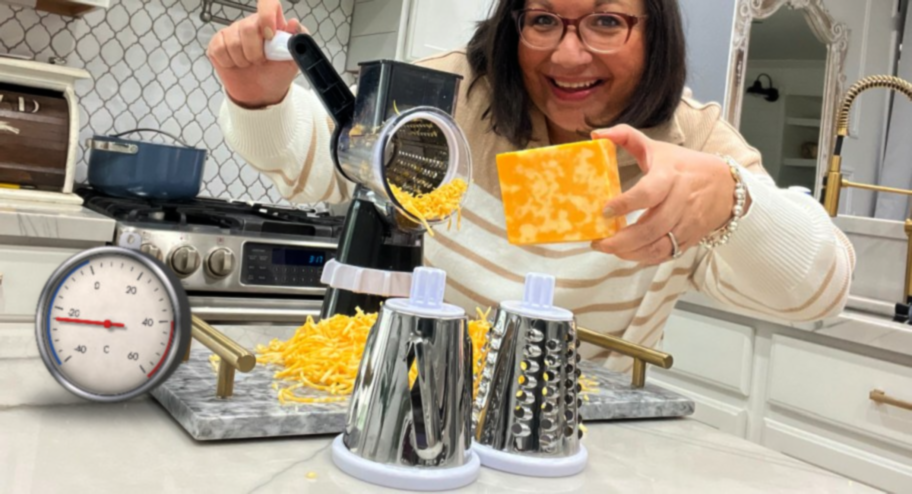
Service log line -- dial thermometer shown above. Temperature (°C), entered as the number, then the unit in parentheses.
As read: -24 (°C)
